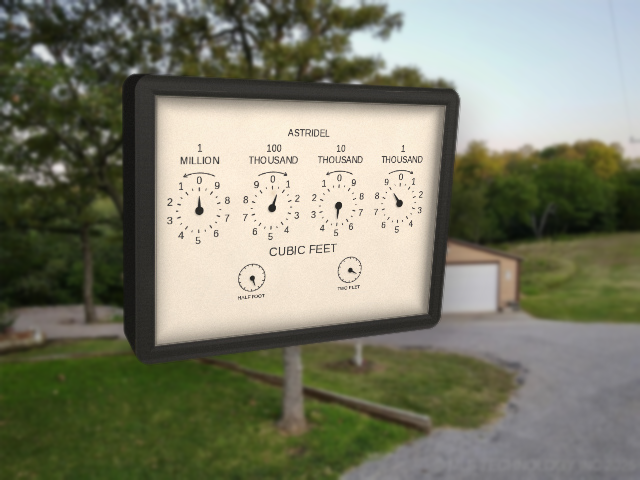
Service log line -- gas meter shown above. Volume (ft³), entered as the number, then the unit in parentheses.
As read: 4900 (ft³)
